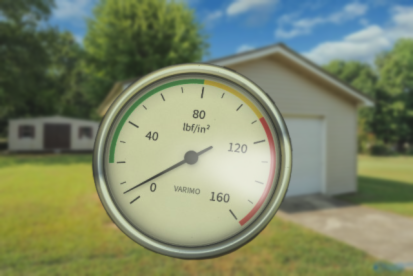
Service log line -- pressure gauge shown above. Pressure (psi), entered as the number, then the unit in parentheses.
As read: 5 (psi)
